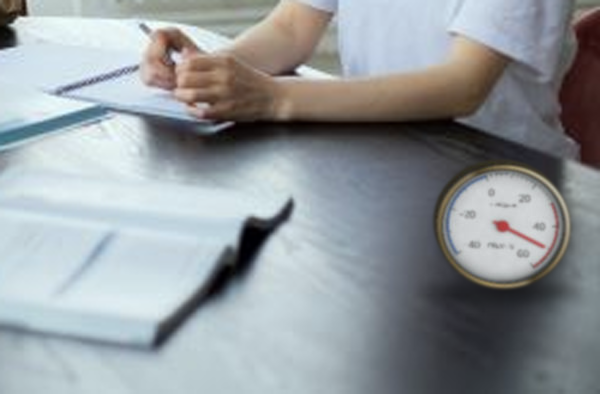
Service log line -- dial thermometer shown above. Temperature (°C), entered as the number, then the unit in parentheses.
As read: 50 (°C)
